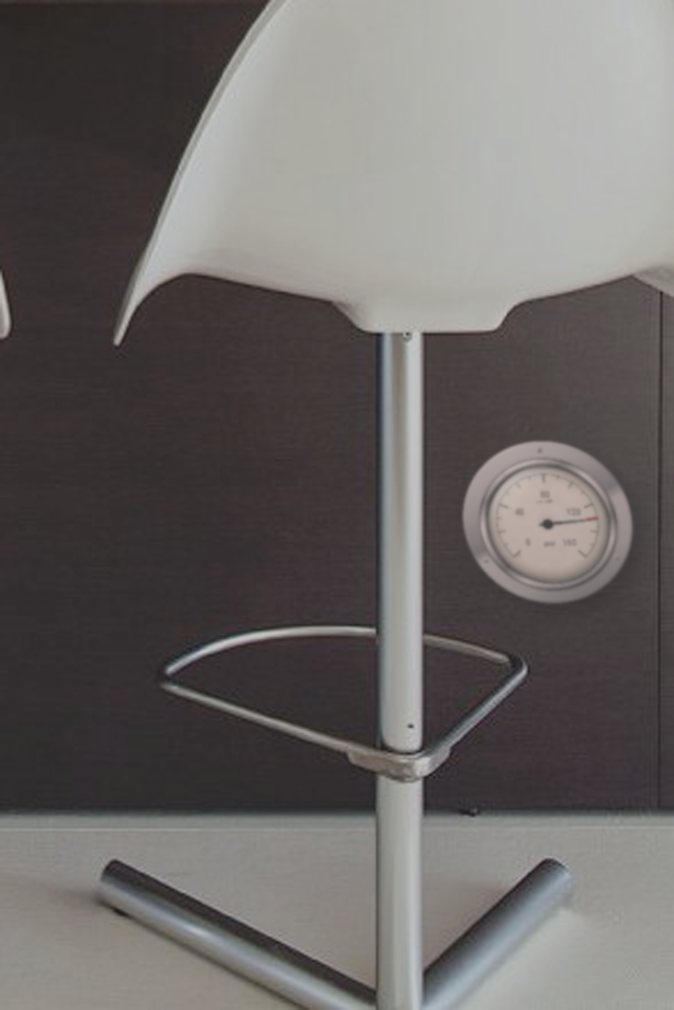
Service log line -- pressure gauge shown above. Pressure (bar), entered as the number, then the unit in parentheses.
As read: 130 (bar)
